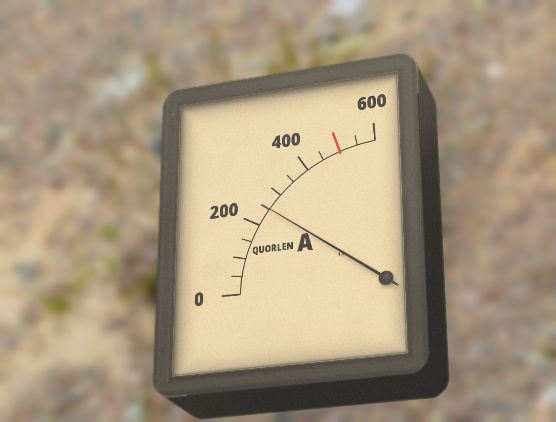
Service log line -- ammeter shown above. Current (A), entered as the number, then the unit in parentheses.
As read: 250 (A)
